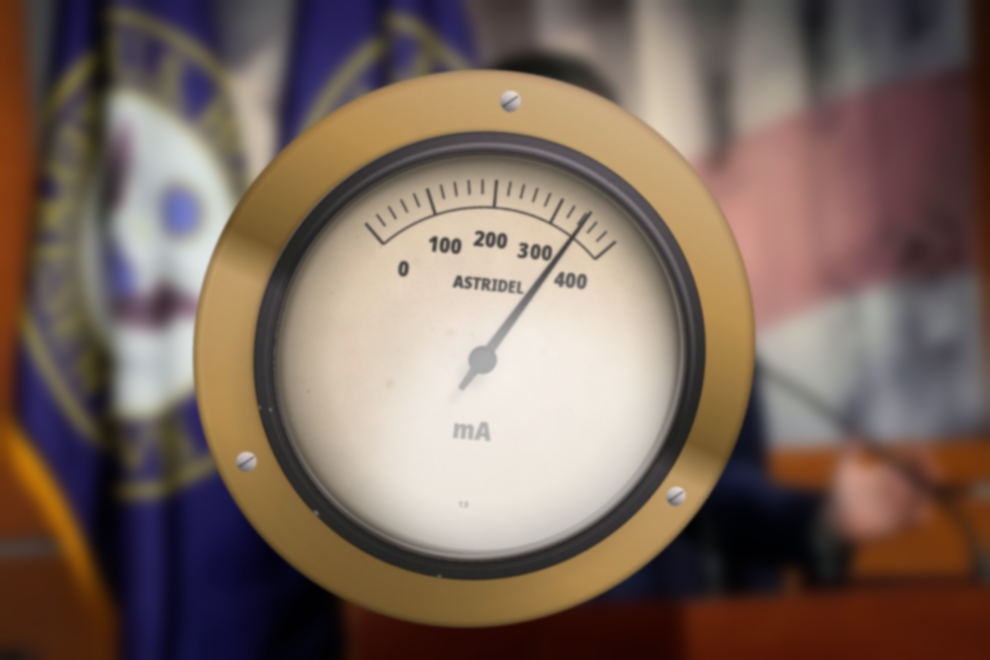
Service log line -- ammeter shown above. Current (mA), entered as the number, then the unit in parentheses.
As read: 340 (mA)
